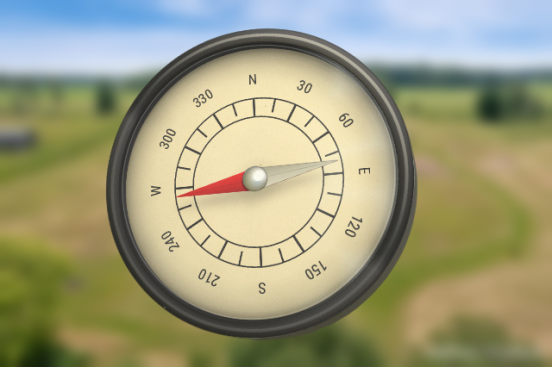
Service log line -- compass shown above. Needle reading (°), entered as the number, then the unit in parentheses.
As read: 262.5 (°)
